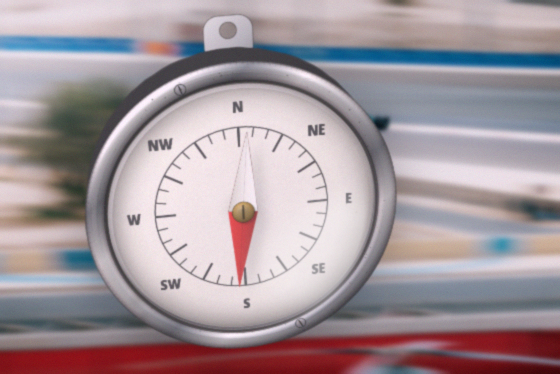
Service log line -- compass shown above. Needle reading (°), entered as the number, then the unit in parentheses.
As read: 185 (°)
